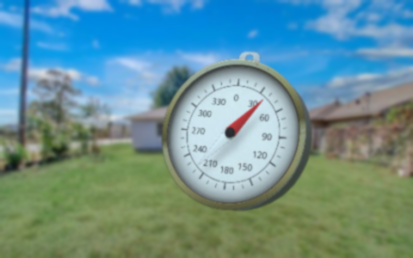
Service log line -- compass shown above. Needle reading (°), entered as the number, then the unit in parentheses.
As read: 40 (°)
